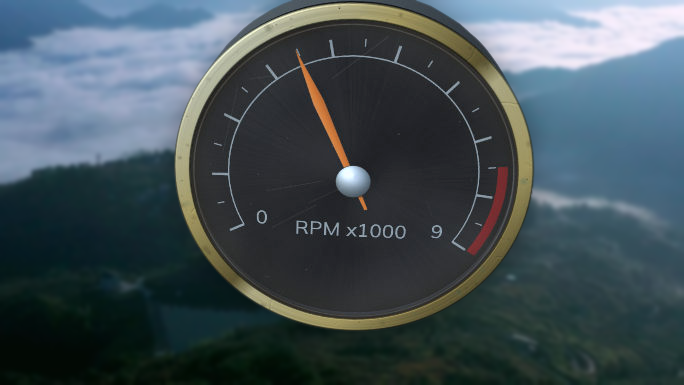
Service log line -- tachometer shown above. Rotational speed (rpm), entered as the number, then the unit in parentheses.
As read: 3500 (rpm)
